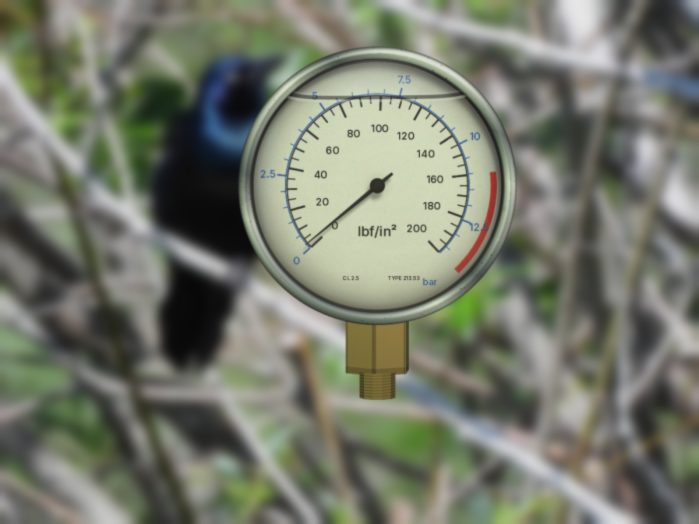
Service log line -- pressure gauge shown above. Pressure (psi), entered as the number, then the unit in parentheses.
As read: 2.5 (psi)
